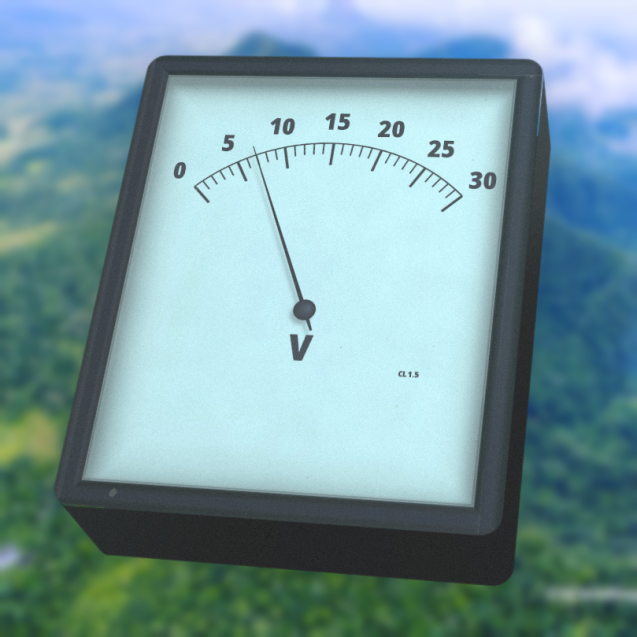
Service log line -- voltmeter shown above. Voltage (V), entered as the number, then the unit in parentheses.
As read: 7 (V)
